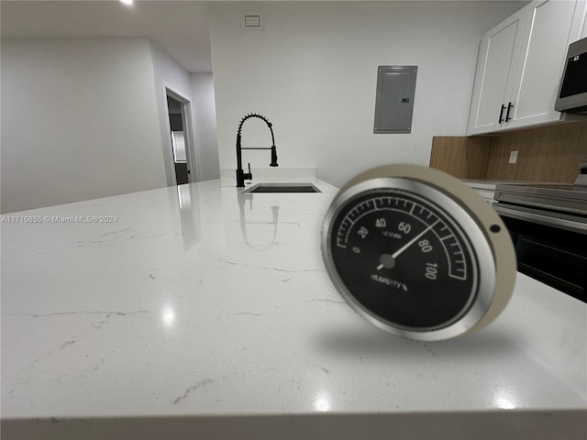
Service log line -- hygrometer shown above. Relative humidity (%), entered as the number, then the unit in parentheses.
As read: 72 (%)
